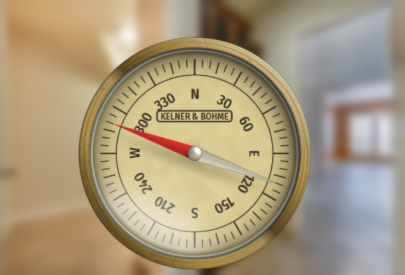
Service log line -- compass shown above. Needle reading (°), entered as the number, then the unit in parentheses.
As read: 290 (°)
